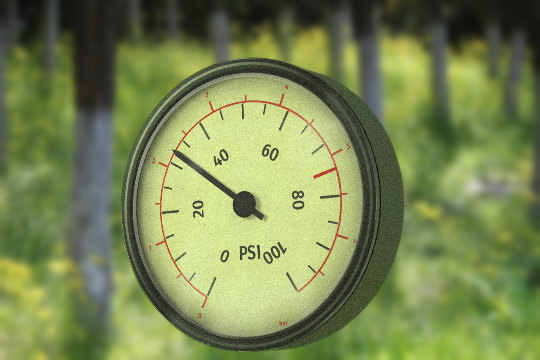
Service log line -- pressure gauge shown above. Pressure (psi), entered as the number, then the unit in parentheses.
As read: 32.5 (psi)
